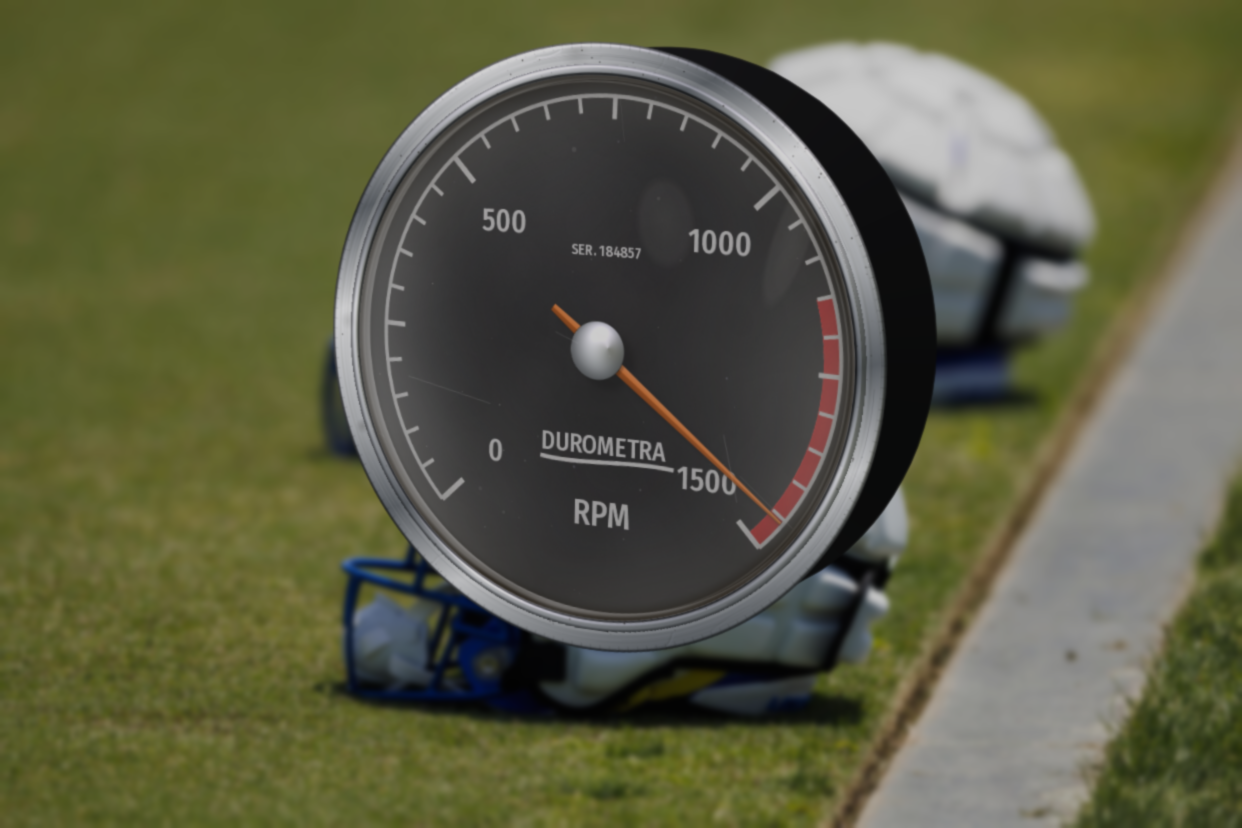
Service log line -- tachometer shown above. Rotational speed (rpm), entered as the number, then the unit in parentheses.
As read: 1450 (rpm)
